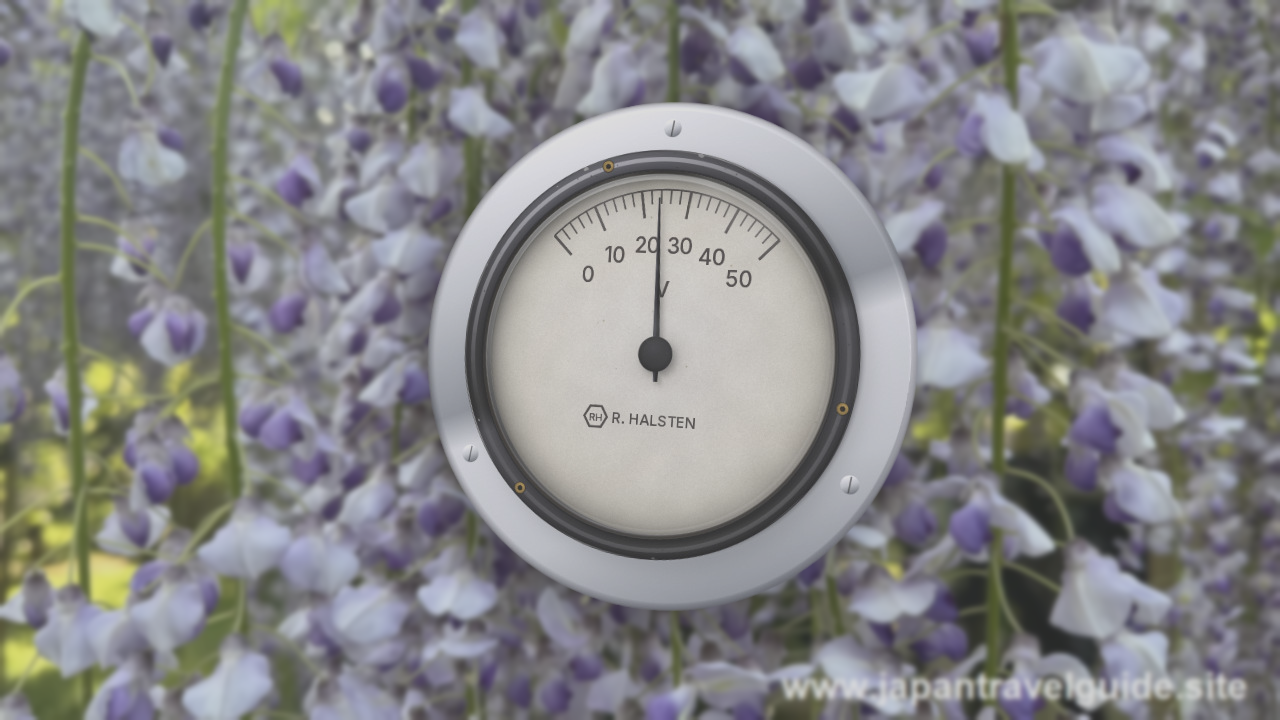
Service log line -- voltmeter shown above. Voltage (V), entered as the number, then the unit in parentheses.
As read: 24 (V)
